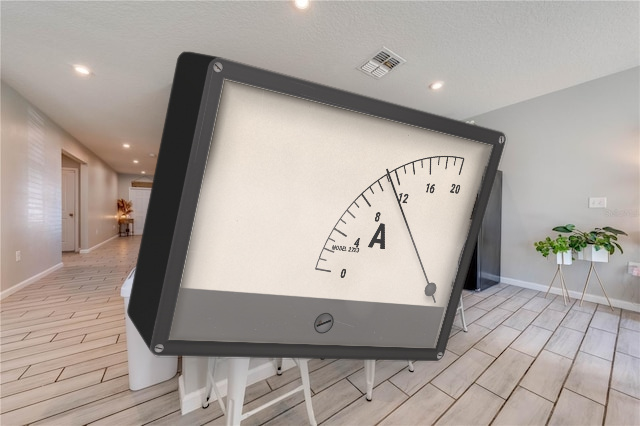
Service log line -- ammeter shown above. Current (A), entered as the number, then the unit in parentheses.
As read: 11 (A)
